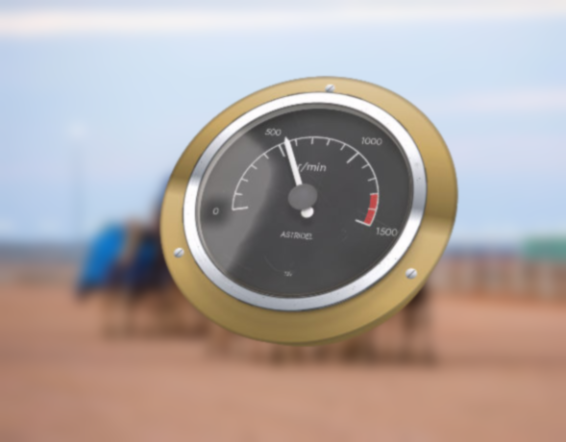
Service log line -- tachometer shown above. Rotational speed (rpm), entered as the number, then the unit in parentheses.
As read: 550 (rpm)
